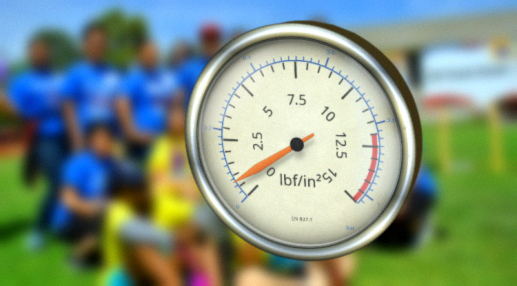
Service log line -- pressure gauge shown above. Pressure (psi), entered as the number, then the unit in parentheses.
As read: 0.75 (psi)
